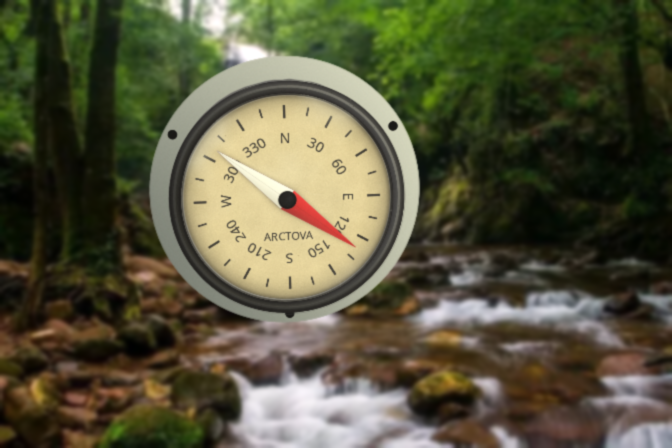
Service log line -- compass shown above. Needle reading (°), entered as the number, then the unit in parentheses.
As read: 127.5 (°)
